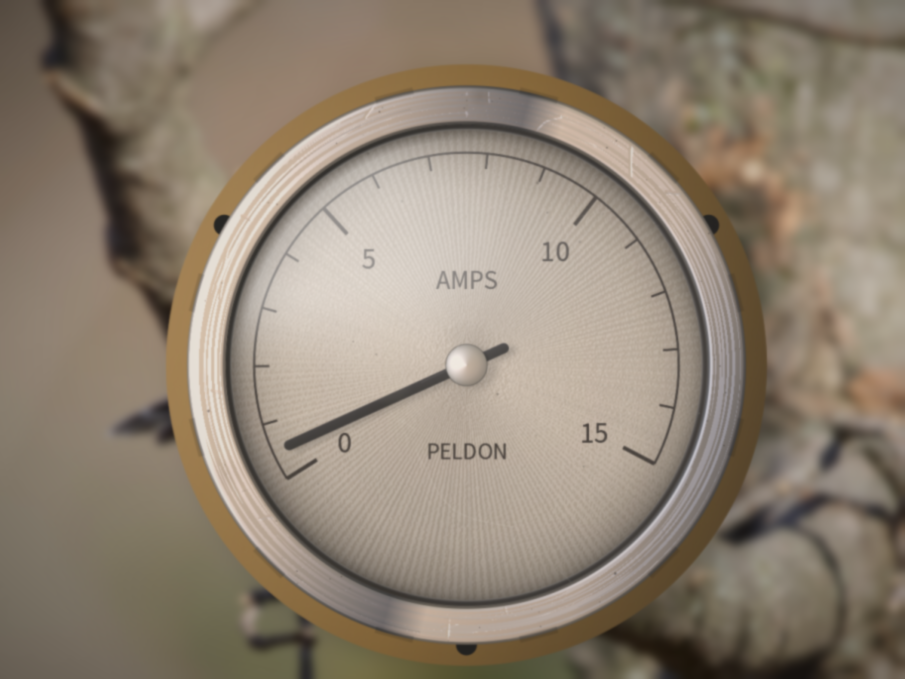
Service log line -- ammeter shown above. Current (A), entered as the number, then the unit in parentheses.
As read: 0.5 (A)
